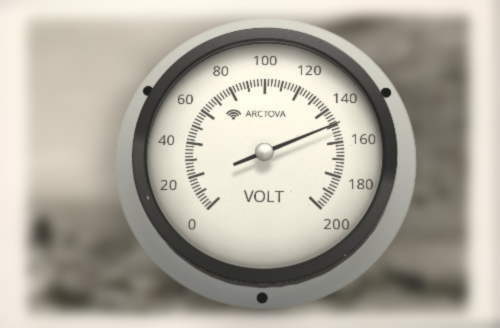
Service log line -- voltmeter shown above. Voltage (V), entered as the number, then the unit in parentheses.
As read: 150 (V)
